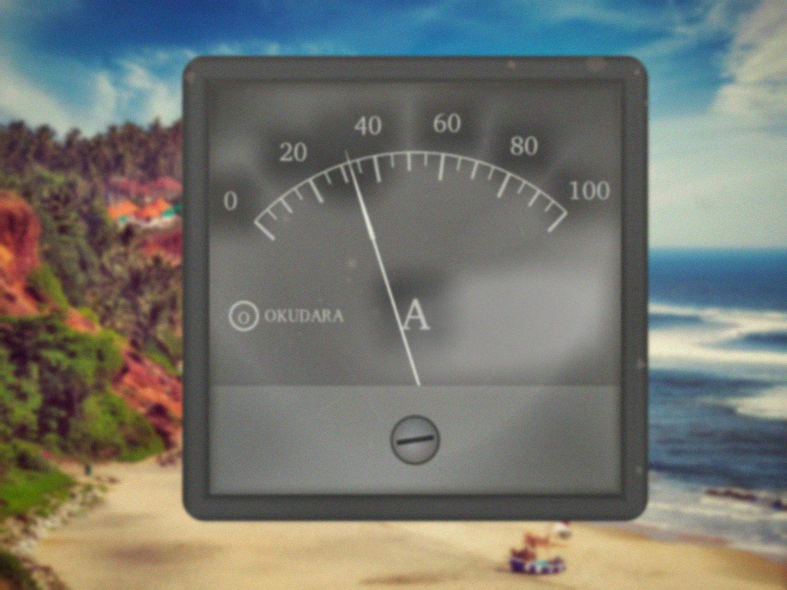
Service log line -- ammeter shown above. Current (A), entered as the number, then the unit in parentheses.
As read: 32.5 (A)
